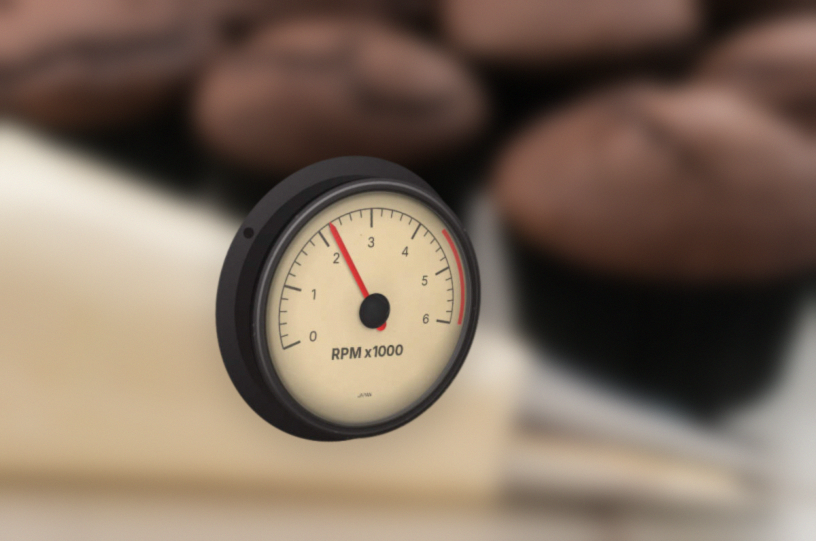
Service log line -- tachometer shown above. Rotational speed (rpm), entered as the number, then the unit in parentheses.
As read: 2200 (rpm)
